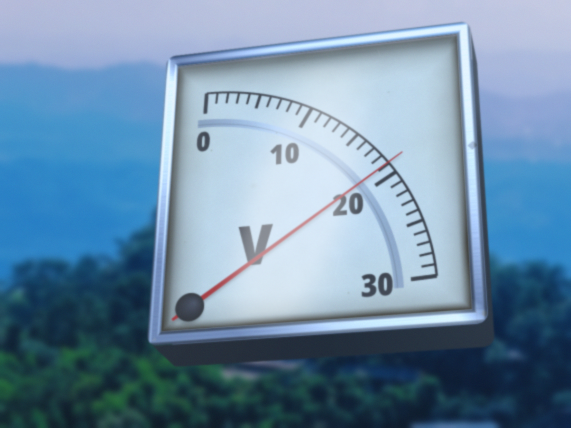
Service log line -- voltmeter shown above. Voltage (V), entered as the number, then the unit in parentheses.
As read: 19 (V)
